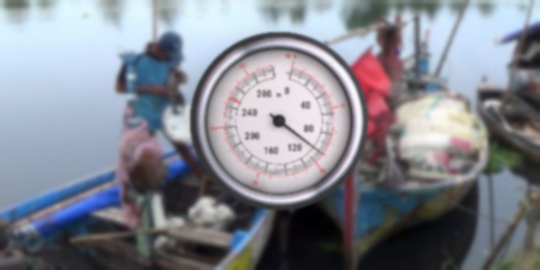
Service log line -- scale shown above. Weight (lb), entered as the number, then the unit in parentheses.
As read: 100 (lb)
